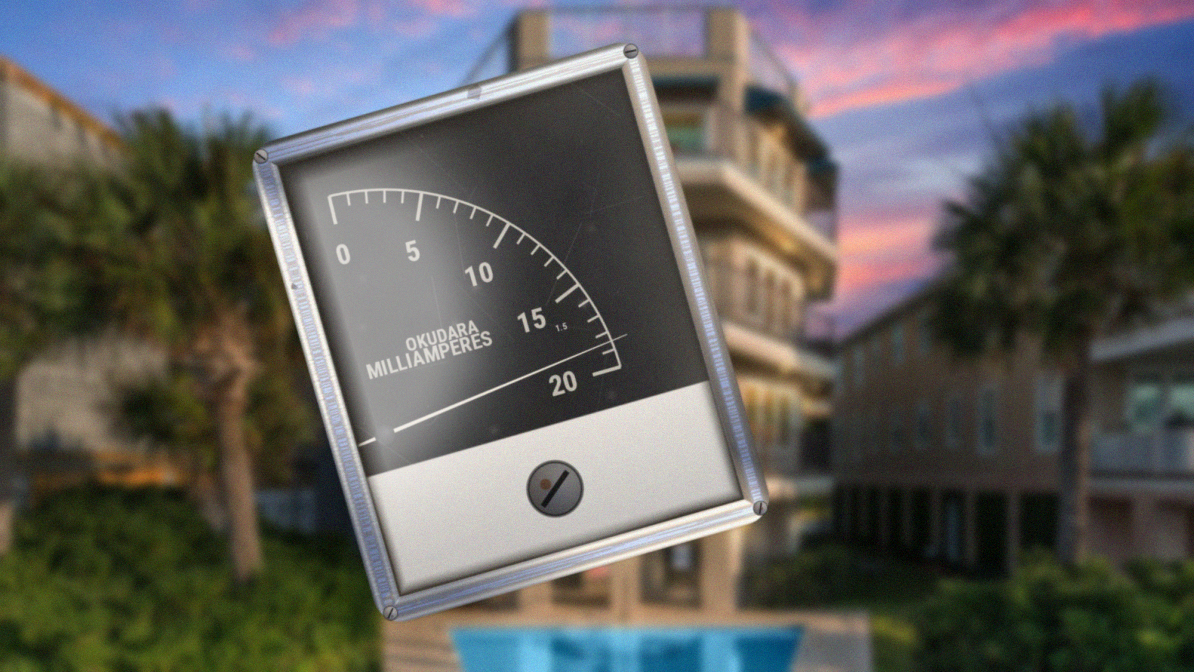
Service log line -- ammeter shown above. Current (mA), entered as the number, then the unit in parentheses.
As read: 18.5 (mA)
